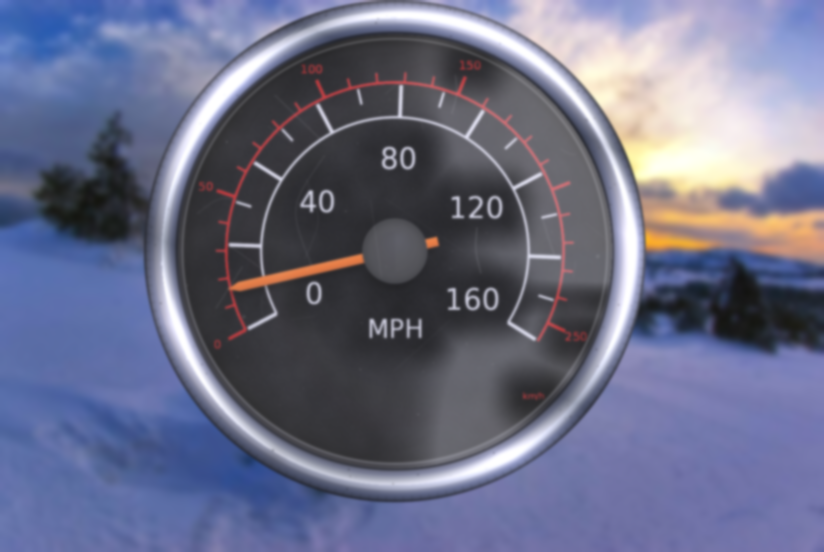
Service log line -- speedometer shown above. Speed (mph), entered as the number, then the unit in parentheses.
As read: 10 (mph)
